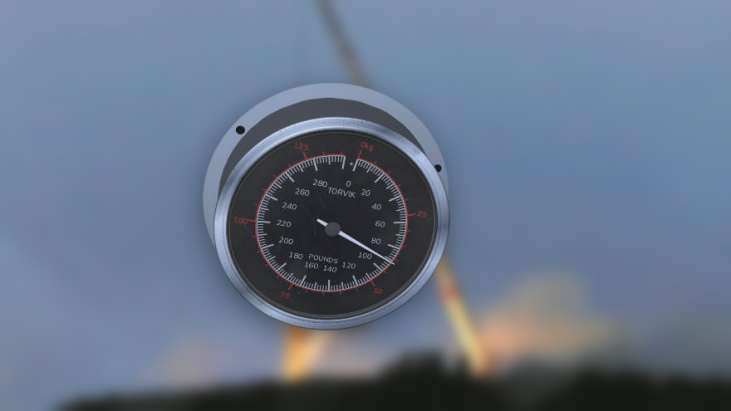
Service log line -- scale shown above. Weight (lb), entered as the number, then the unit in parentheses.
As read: 90 (lb)
